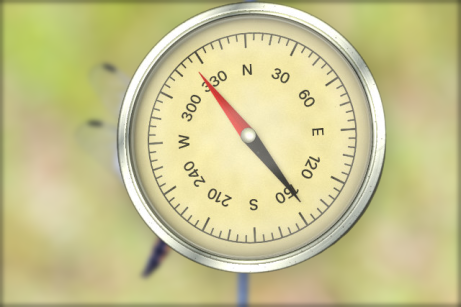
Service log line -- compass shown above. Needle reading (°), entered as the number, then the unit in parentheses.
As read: 325 (°)
